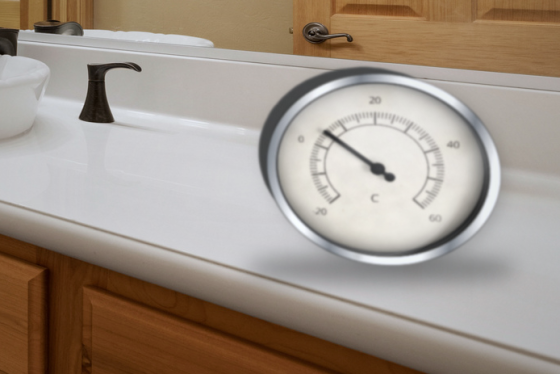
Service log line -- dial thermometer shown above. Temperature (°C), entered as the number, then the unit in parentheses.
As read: 5 (°C)
